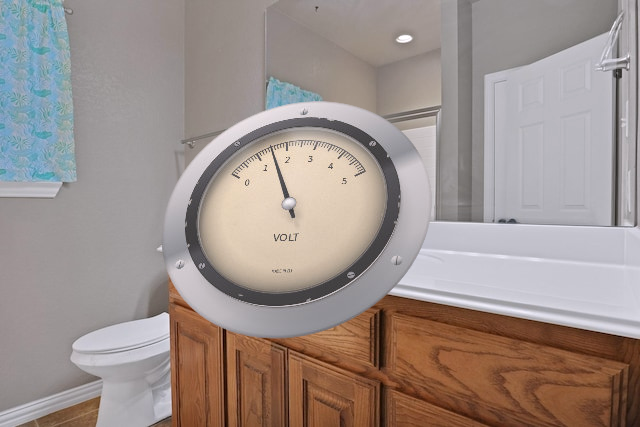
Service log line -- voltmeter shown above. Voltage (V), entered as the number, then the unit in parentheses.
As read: 1.5 (V)
